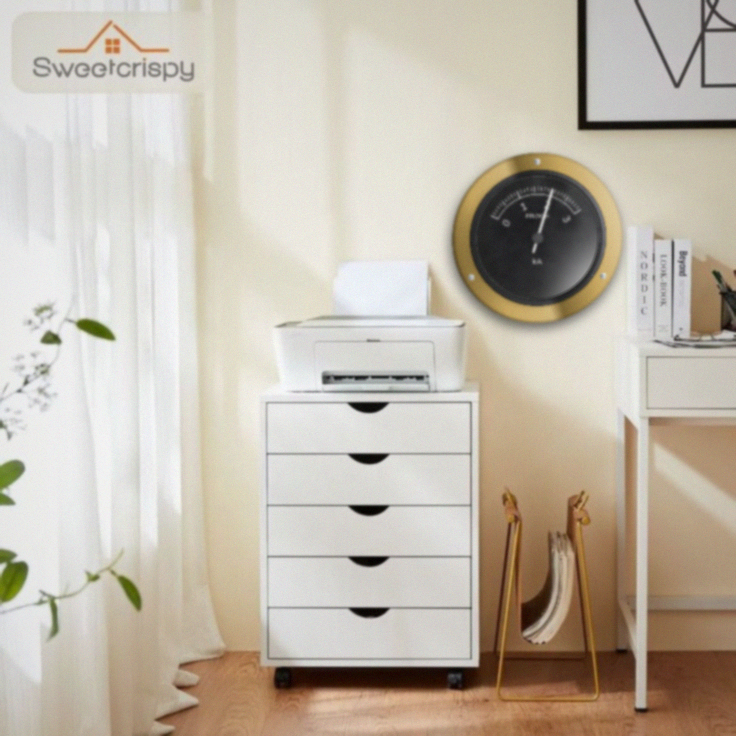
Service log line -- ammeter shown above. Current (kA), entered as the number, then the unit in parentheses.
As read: 2 (kA)
